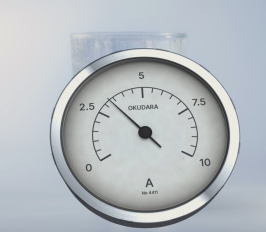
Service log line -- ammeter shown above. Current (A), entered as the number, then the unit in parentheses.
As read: 3.25 (A)
